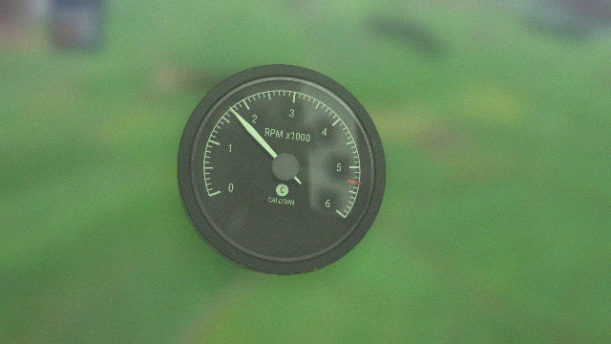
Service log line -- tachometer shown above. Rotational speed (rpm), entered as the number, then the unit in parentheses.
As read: 1700 (rpm)
